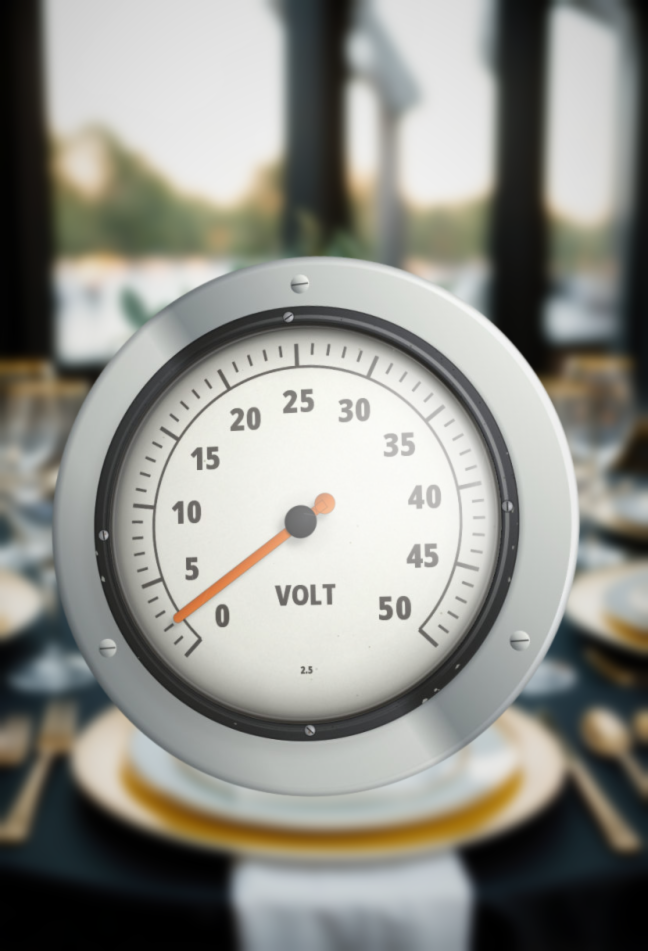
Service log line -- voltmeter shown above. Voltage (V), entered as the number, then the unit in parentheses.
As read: 2 (V)
